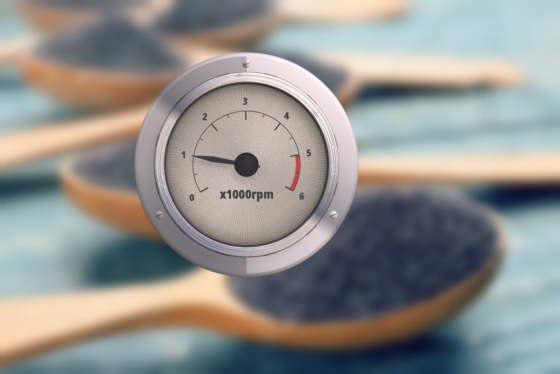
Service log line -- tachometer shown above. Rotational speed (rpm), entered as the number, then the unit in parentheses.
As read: 1000 (rpm)
